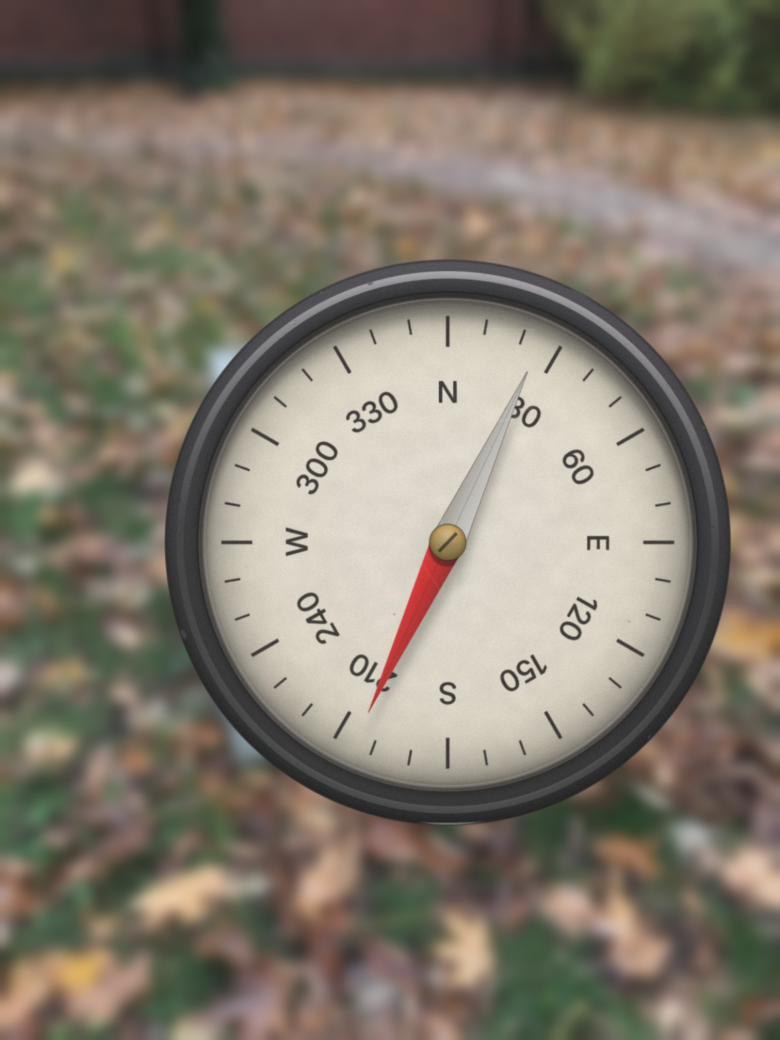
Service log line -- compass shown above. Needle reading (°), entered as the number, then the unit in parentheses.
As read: 205 (°)
